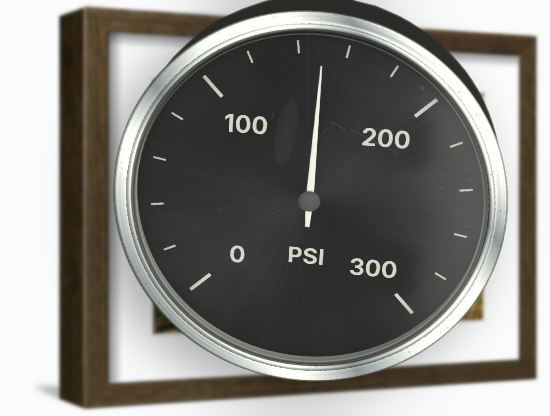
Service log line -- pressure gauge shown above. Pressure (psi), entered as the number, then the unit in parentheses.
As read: 150 (psi)
